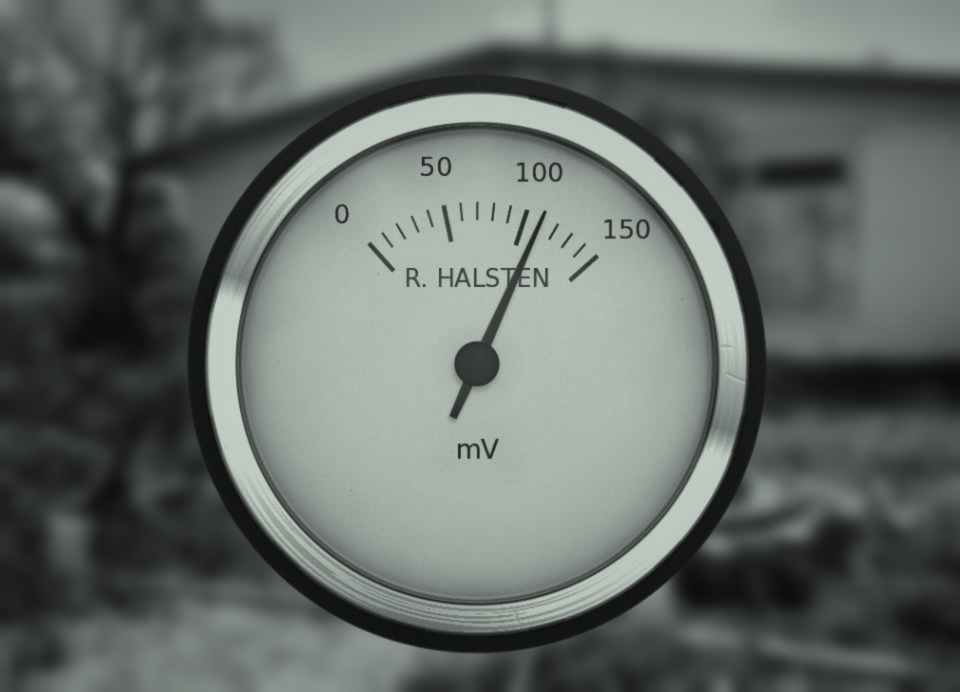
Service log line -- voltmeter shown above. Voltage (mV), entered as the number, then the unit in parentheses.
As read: 110 (mV)
